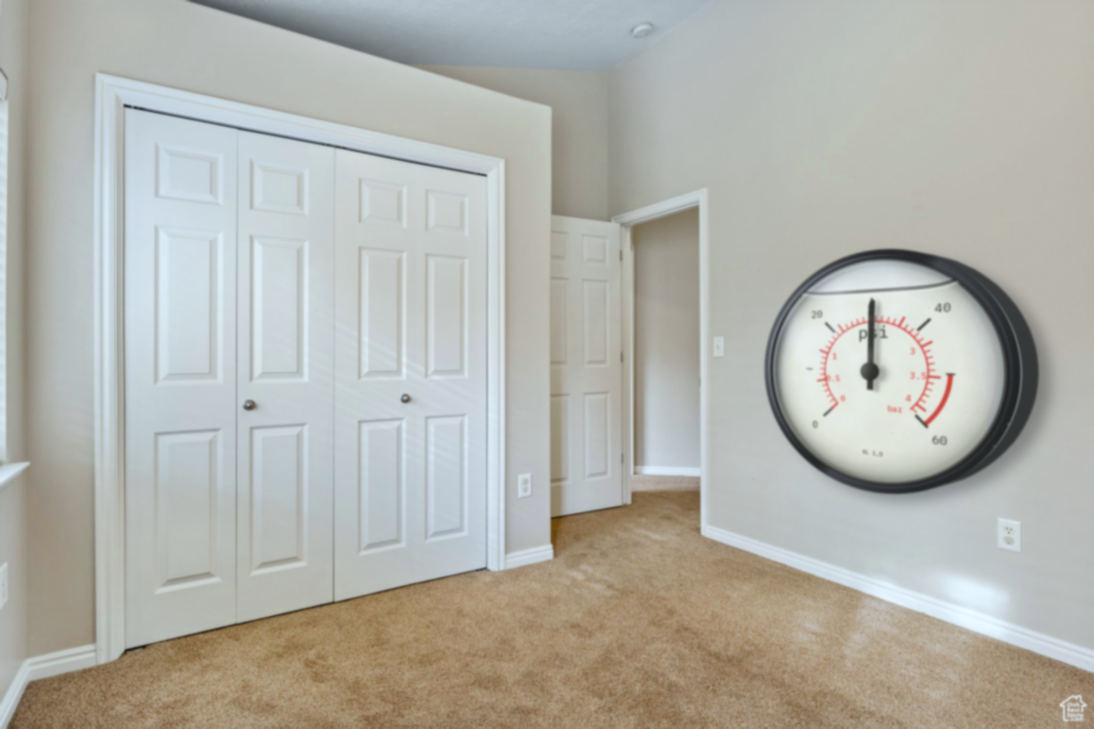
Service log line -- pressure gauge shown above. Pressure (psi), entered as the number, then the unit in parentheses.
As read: 30 (psi)
